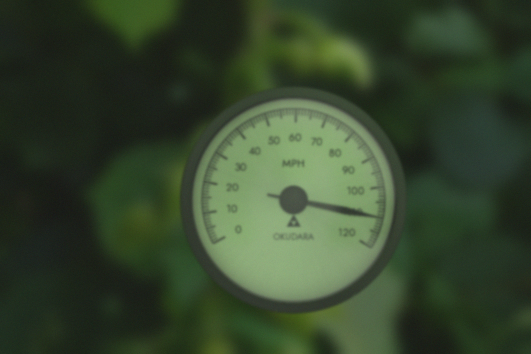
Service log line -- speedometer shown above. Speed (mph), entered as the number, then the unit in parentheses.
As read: 110 (mph)
